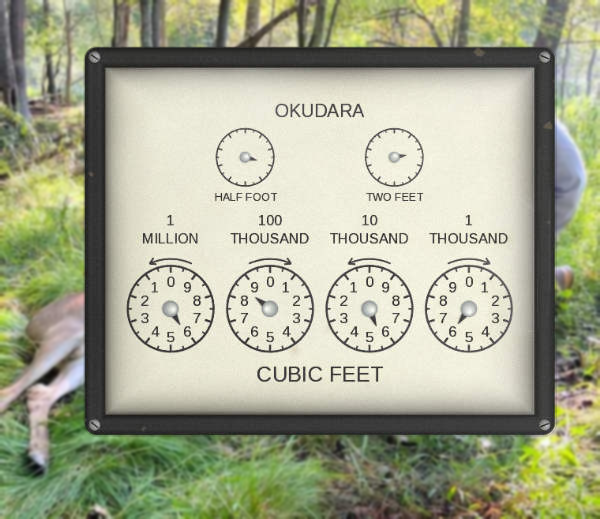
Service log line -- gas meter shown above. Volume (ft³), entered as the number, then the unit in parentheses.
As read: 585600 (ft³)
